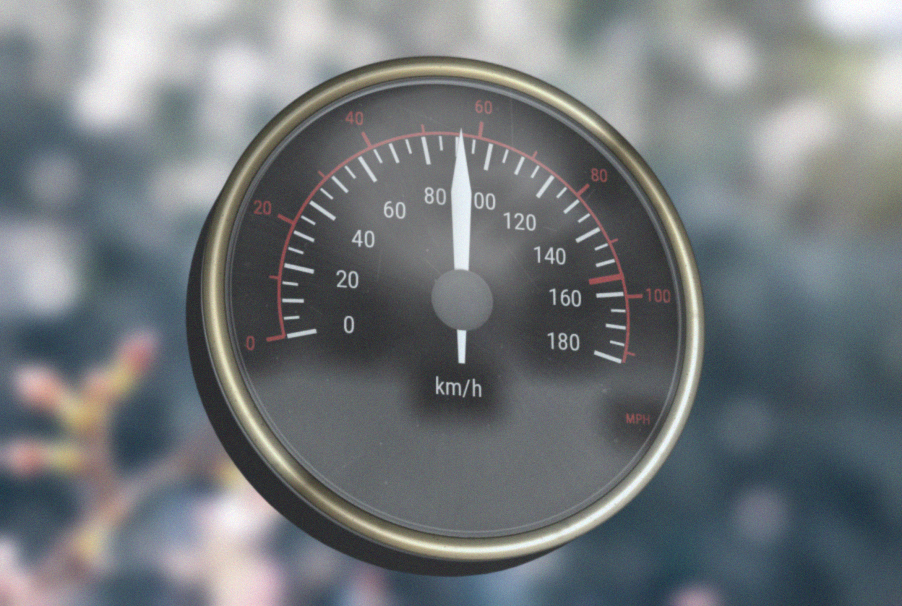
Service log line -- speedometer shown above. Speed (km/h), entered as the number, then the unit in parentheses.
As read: 90 (km/h)
